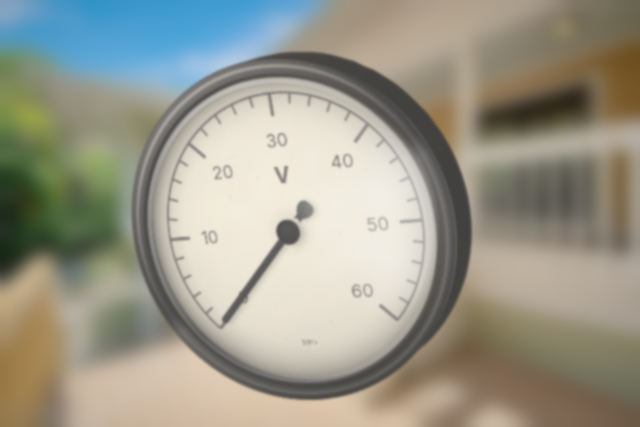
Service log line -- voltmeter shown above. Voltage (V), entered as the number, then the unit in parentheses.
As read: 0 (V)
